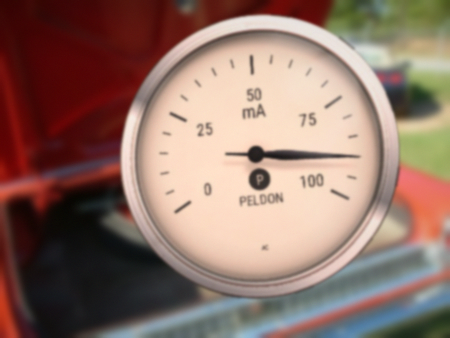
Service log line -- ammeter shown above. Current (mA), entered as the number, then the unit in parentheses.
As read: 90 (mA)
